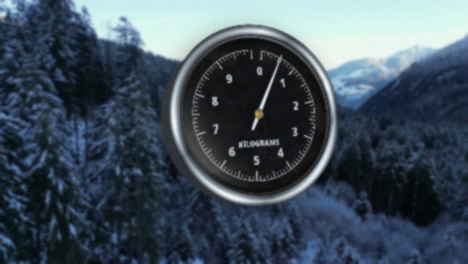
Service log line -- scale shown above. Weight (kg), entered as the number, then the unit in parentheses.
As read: 0.5 (kg)
